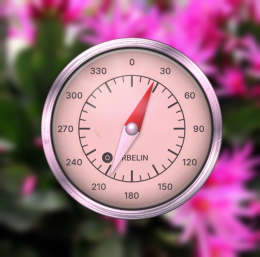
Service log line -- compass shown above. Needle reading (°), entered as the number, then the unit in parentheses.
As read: 25 (°)
